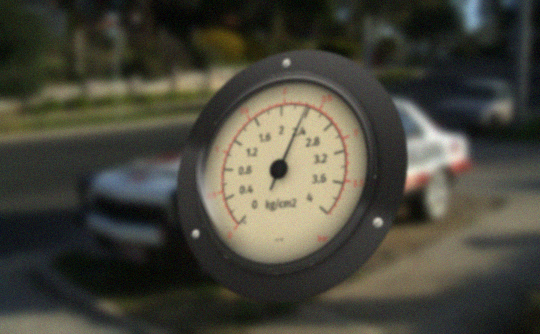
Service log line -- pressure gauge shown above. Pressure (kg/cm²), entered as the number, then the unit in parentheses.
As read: 2.4 (kg/cm²)
